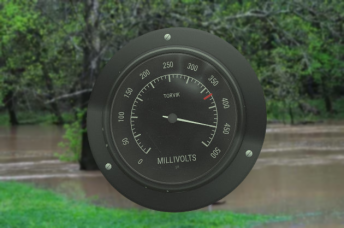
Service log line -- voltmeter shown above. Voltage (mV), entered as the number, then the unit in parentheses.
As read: 450 (mV)
